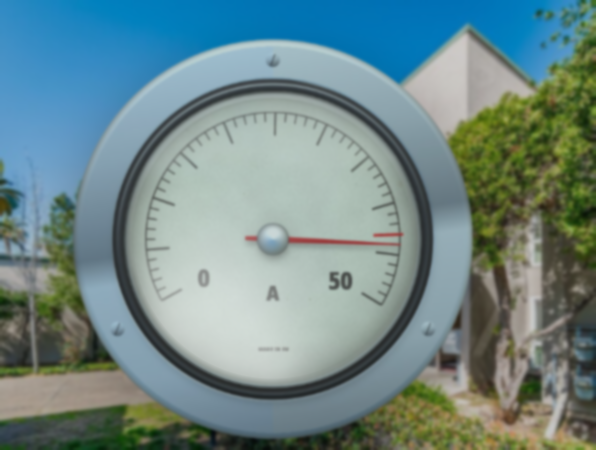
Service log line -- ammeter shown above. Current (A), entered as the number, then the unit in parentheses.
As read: 44 (A)
